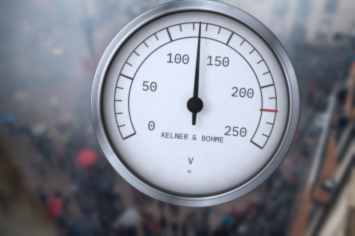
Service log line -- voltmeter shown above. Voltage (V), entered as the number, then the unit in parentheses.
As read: 125 (V)
